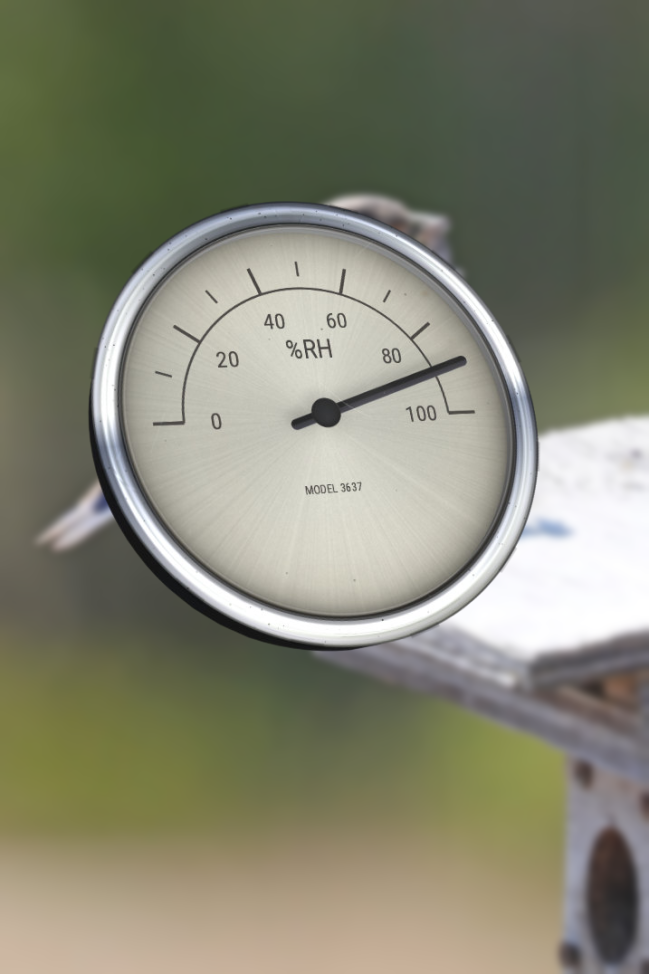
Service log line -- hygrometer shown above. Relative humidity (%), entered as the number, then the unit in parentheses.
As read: 90 (%)
